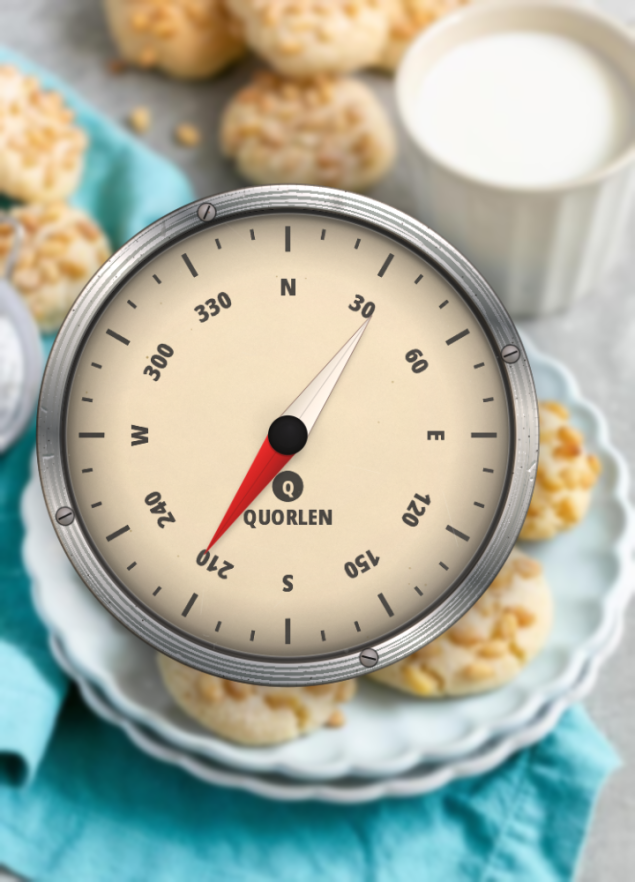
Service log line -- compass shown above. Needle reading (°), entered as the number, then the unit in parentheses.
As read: 215 (°)
